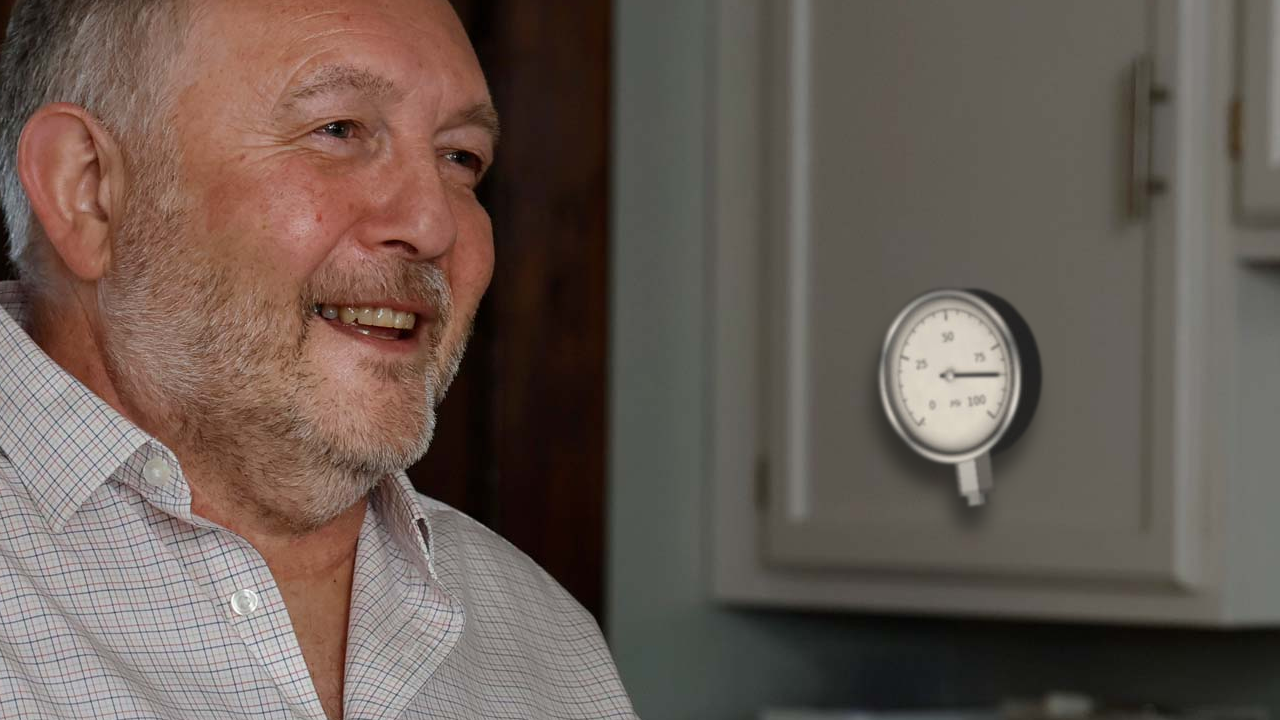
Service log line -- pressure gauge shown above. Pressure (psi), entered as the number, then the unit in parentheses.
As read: 85 (psi)
